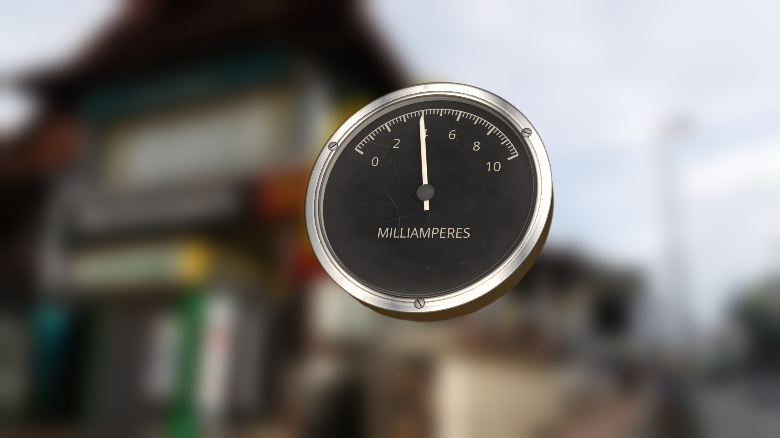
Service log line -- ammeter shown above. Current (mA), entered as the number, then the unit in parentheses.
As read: 4 (mA)
